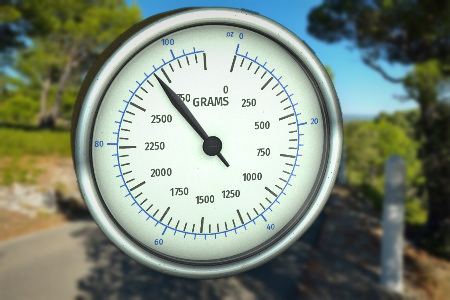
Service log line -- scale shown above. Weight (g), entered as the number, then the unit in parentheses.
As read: 2700 (g)
